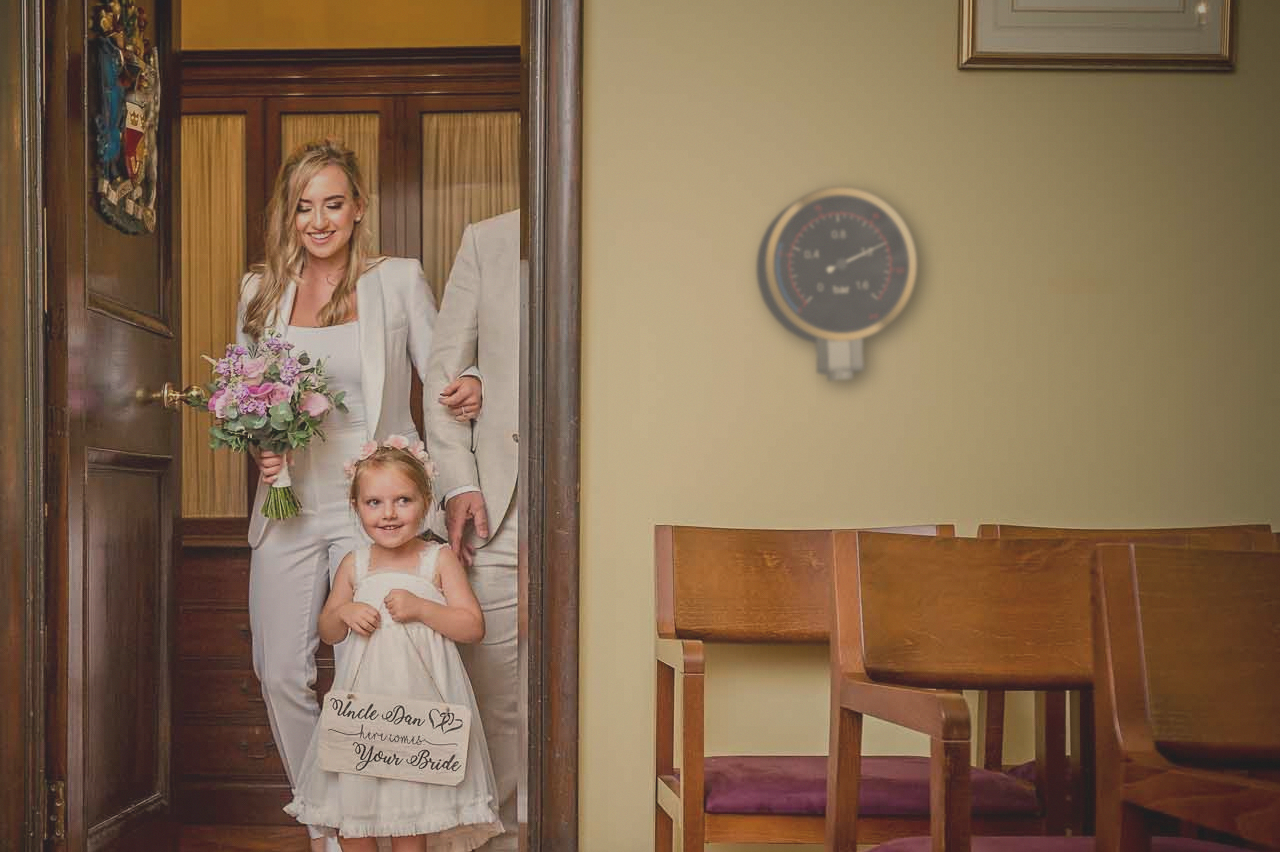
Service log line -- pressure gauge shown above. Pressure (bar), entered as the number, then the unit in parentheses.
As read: 1.2 (bar)
